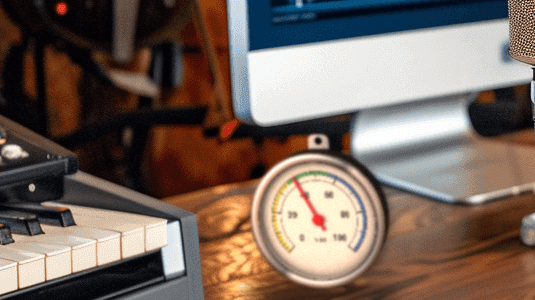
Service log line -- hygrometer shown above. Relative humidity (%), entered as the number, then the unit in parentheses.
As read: 40 (%)
